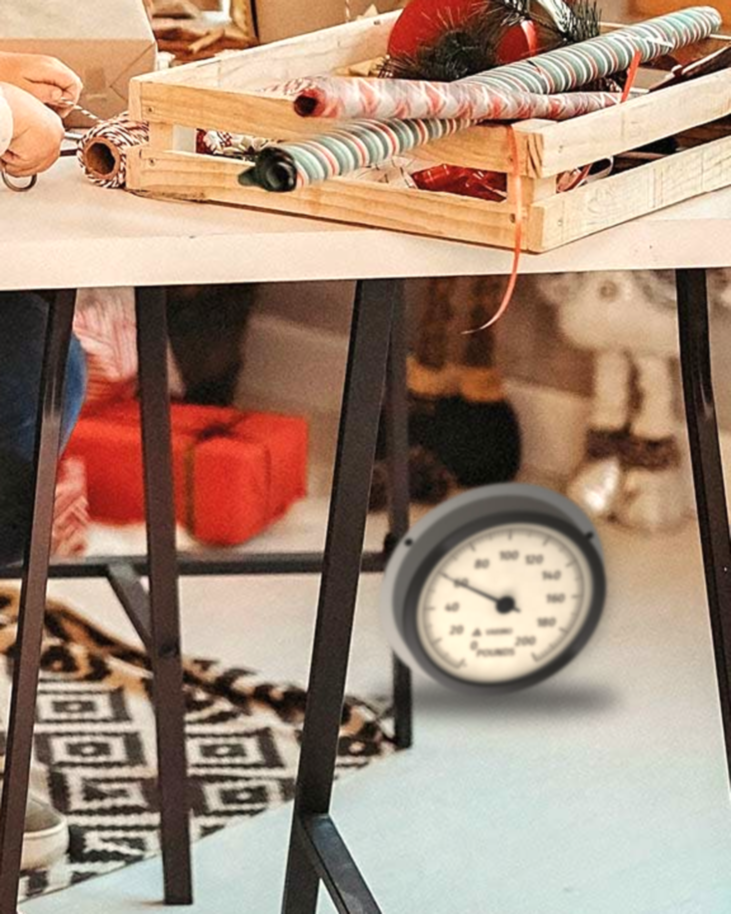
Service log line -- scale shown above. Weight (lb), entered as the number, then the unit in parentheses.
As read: 60 (lb)
